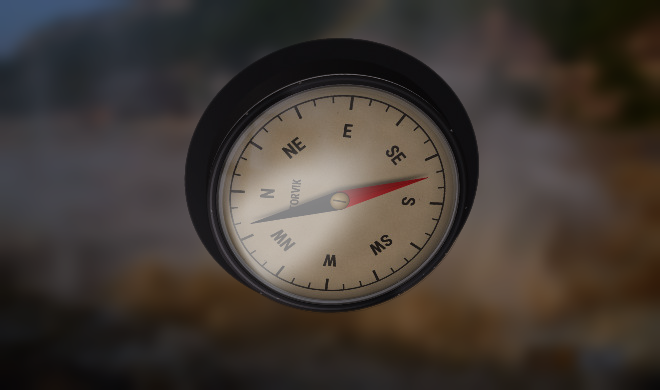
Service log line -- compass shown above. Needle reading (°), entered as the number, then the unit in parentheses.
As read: 160 (°)
